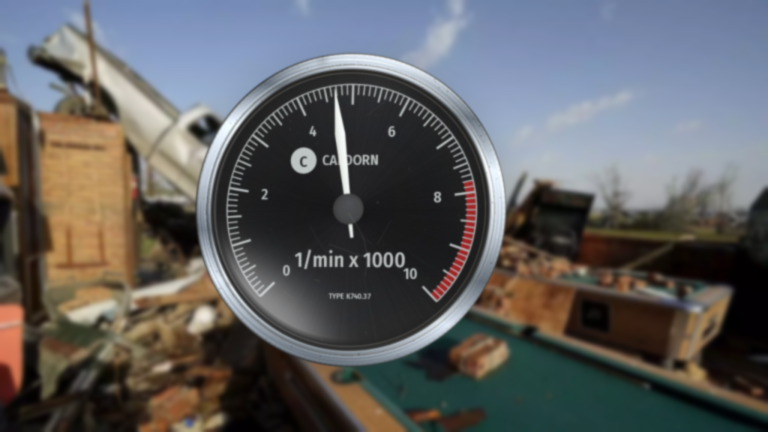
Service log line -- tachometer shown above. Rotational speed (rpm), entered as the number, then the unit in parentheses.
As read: 4700 (rpm)
